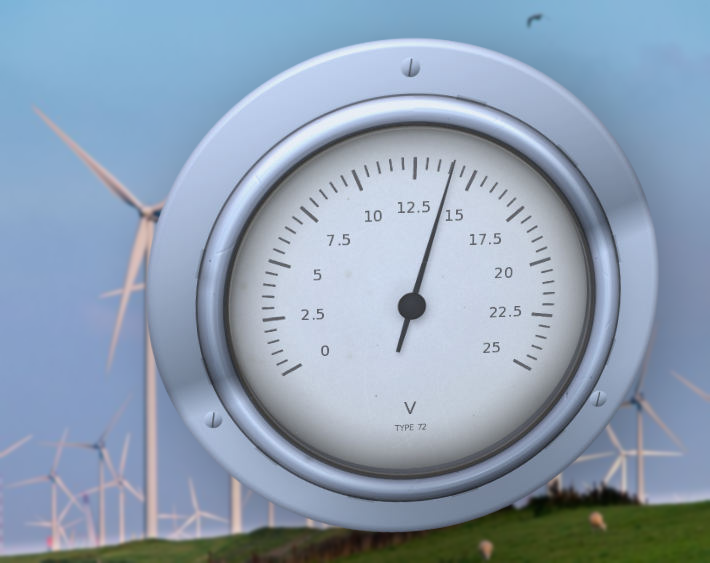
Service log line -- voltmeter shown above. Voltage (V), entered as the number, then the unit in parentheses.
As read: 14 (V)
